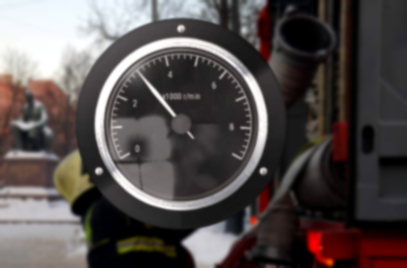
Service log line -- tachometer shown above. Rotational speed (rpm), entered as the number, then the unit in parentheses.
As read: 3000 (rpm)
